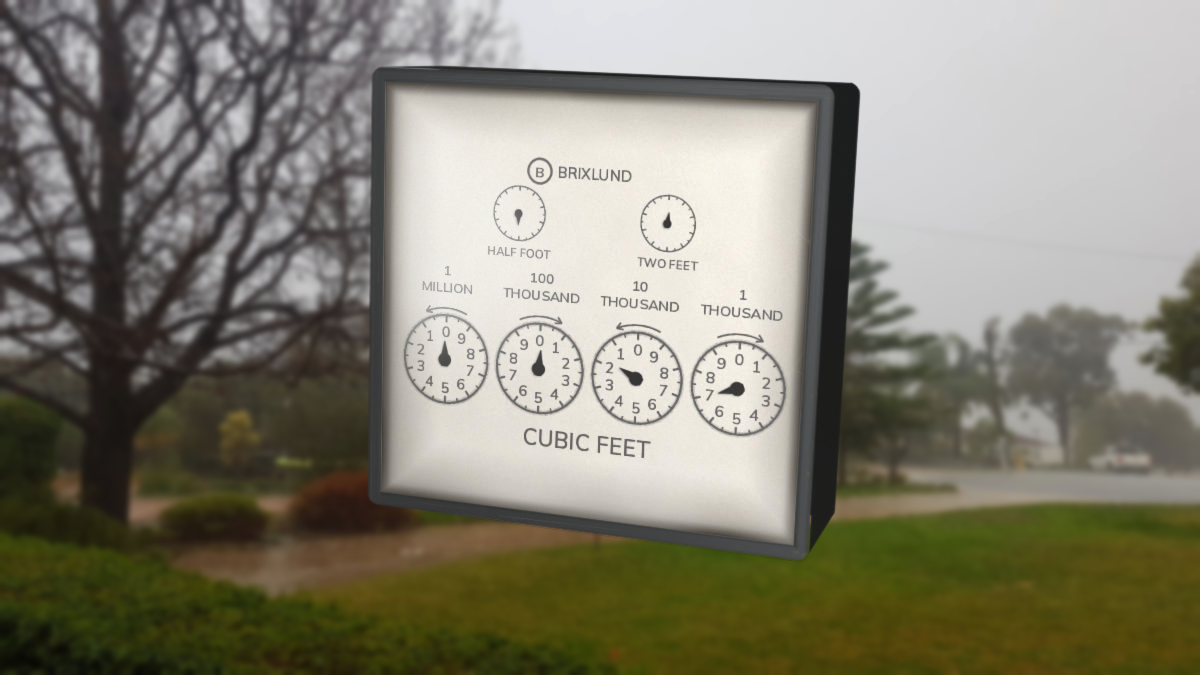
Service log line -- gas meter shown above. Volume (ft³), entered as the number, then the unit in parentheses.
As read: 1700 (ft³)
